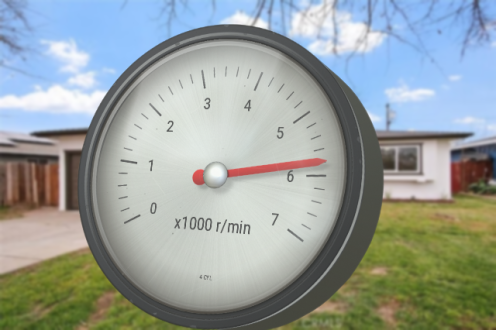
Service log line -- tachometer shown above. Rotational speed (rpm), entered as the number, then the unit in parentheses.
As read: 5800 (rpm)
